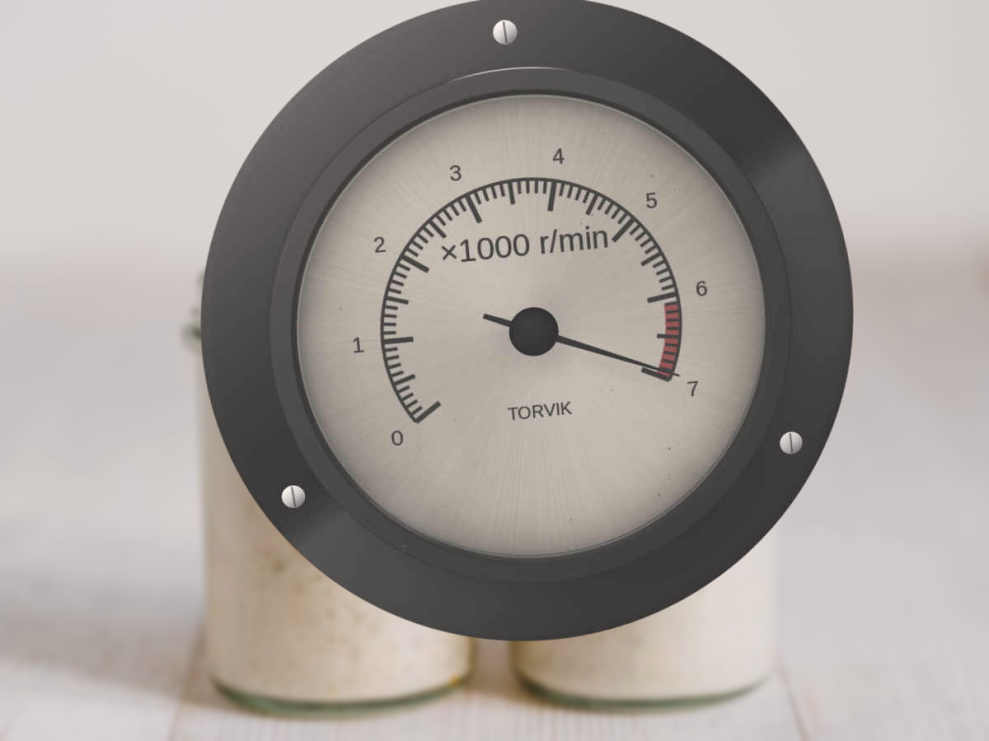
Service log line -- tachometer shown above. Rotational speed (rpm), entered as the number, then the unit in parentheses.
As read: 6900 (rpm)
